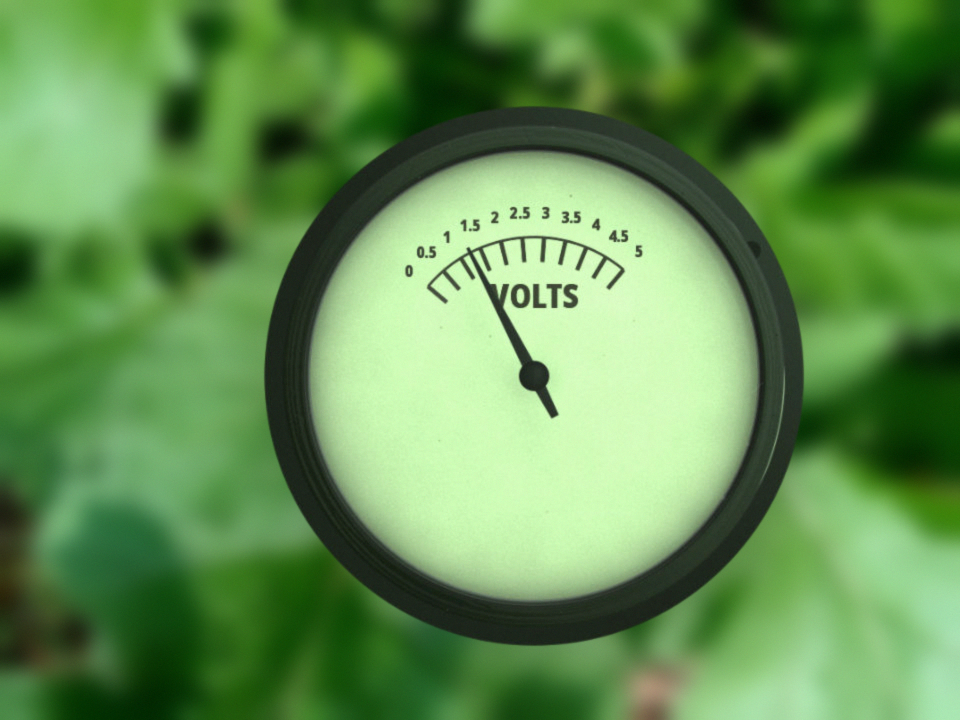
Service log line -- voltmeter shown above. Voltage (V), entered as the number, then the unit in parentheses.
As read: 1.25 (V)
